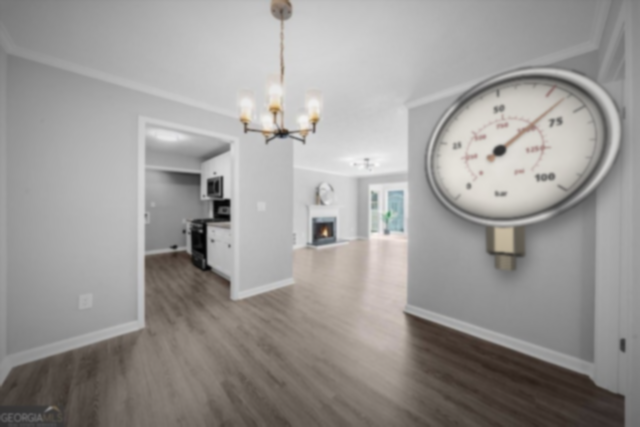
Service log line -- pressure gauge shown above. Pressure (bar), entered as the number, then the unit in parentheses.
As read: 70 (bar)
